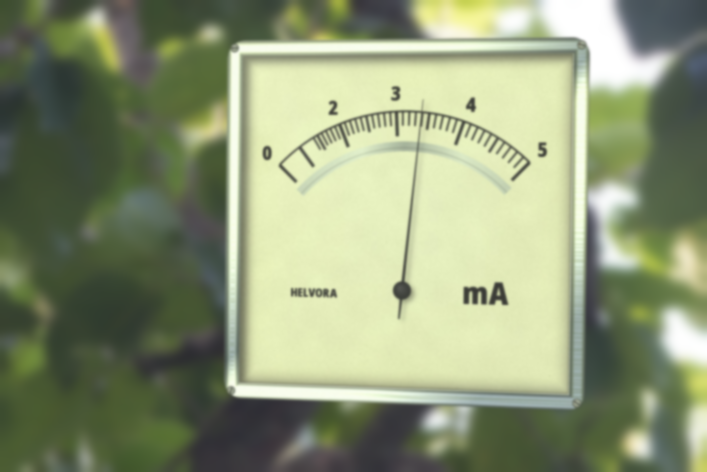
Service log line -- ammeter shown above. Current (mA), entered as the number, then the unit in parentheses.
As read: 3.4 (mA)
